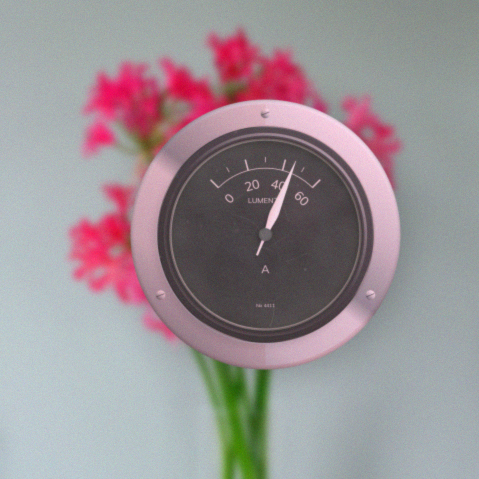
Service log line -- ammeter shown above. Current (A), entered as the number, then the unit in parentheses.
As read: 45 (A)
